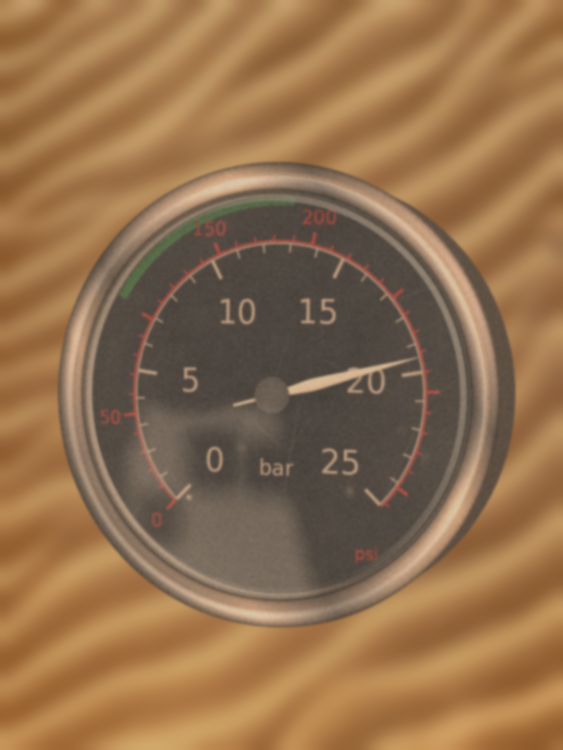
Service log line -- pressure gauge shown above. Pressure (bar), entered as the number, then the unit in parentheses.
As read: 19.5 (bar)
